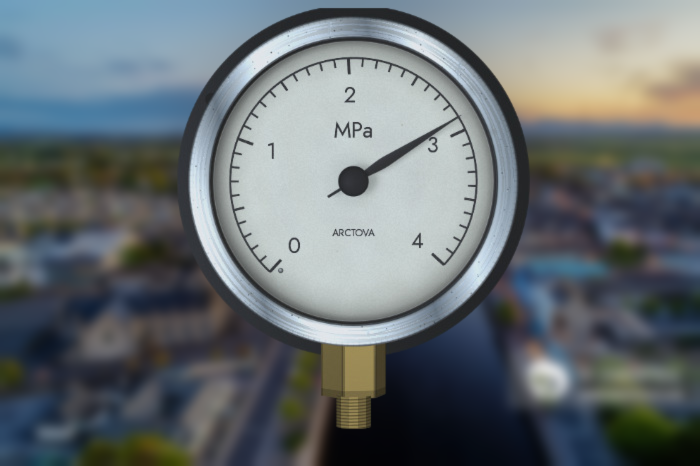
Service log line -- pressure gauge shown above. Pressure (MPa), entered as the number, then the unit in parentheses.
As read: 2.9 (MPa)
